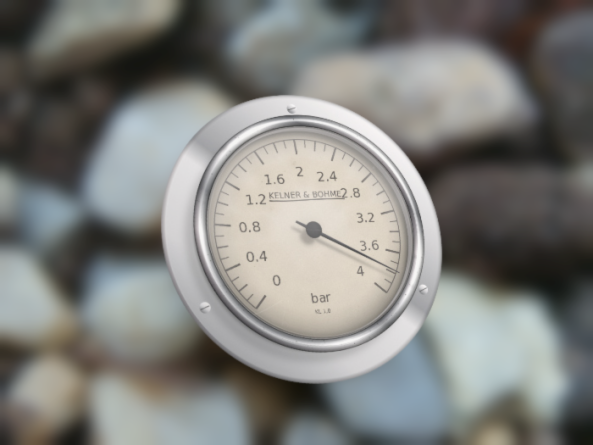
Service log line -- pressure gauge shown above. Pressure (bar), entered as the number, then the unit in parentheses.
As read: 3.8 (bar)
